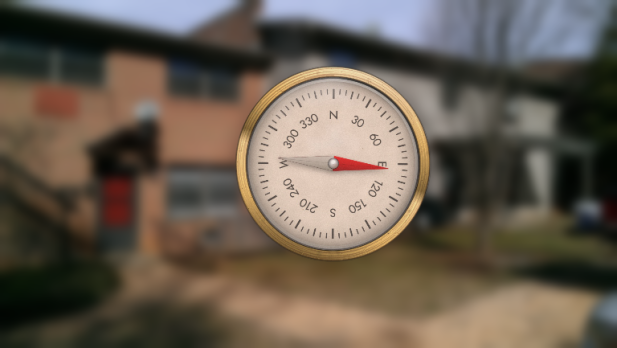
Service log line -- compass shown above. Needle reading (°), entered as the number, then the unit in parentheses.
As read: 95 (°)
